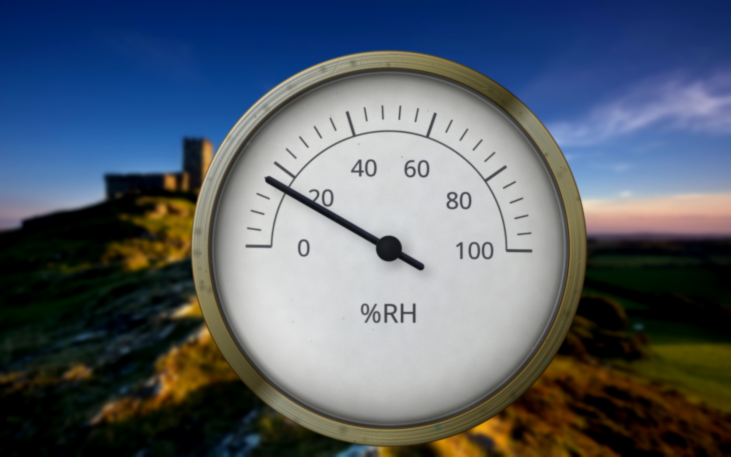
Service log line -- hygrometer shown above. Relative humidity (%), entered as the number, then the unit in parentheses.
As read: 16 (%)
